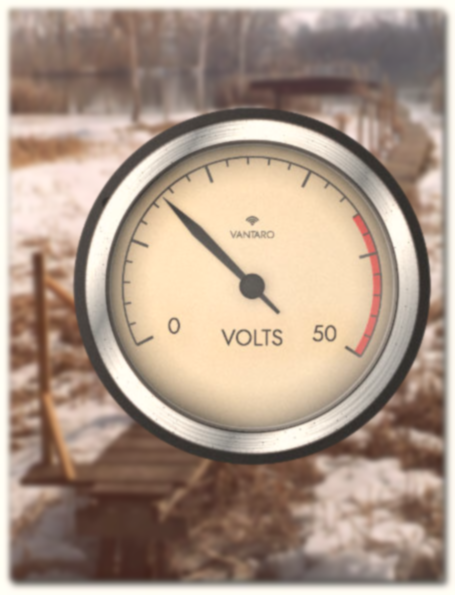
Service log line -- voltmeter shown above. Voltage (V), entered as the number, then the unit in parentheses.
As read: 15 (V)
